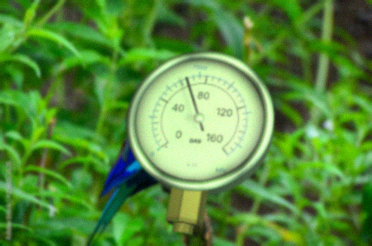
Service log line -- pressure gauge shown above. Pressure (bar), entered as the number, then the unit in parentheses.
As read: 65 (bar)
